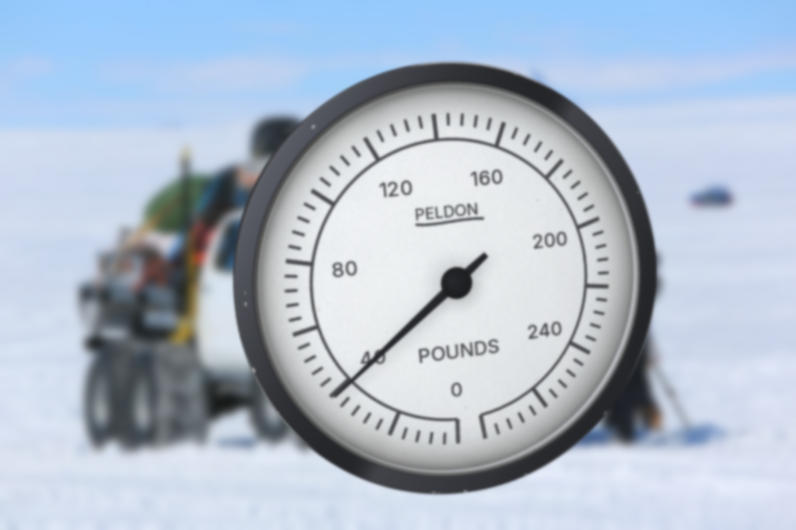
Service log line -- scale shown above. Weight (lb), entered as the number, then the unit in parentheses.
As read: 40 (lb)
